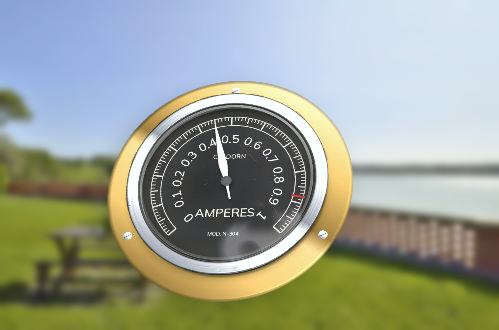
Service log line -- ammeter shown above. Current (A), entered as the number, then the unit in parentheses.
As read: 0.45 (A)
